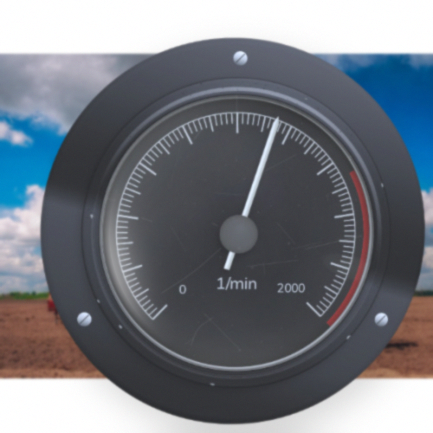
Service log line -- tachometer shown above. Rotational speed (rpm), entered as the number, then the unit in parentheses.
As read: 1140 (rpm)
